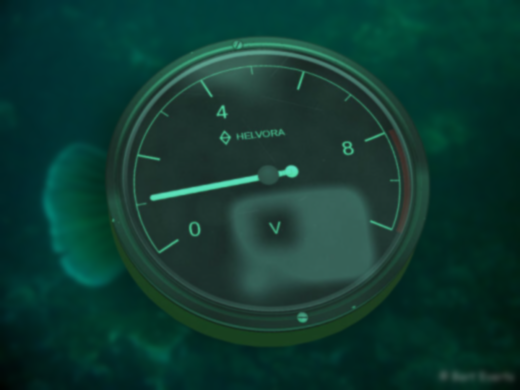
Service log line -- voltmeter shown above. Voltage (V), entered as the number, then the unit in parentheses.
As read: 1 (V)
